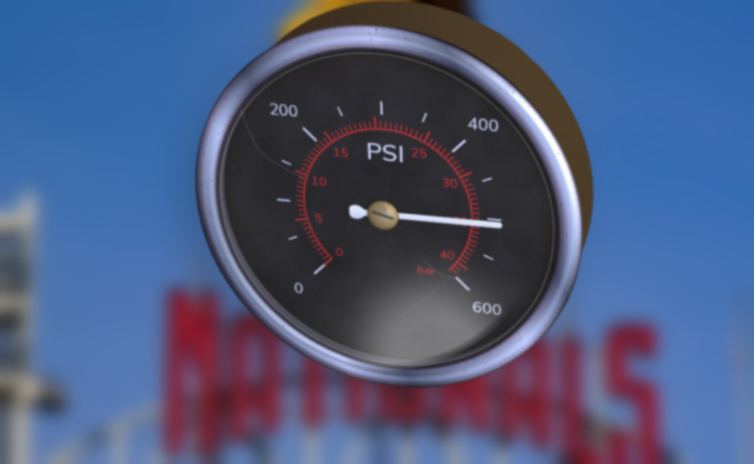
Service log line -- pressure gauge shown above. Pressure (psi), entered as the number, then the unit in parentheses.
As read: 500 (psi)
